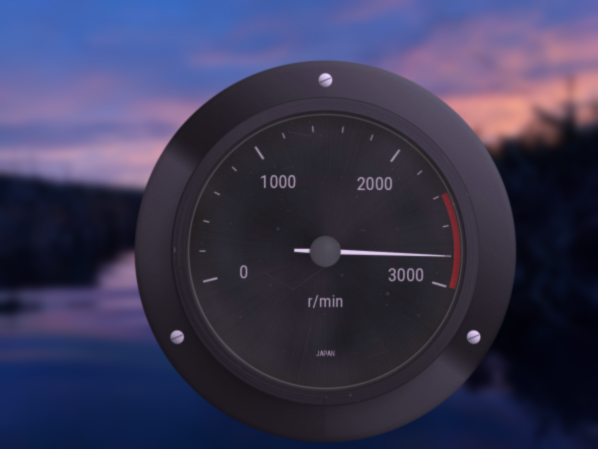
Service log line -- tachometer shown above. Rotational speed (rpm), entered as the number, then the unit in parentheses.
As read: 2800 (rpm)
